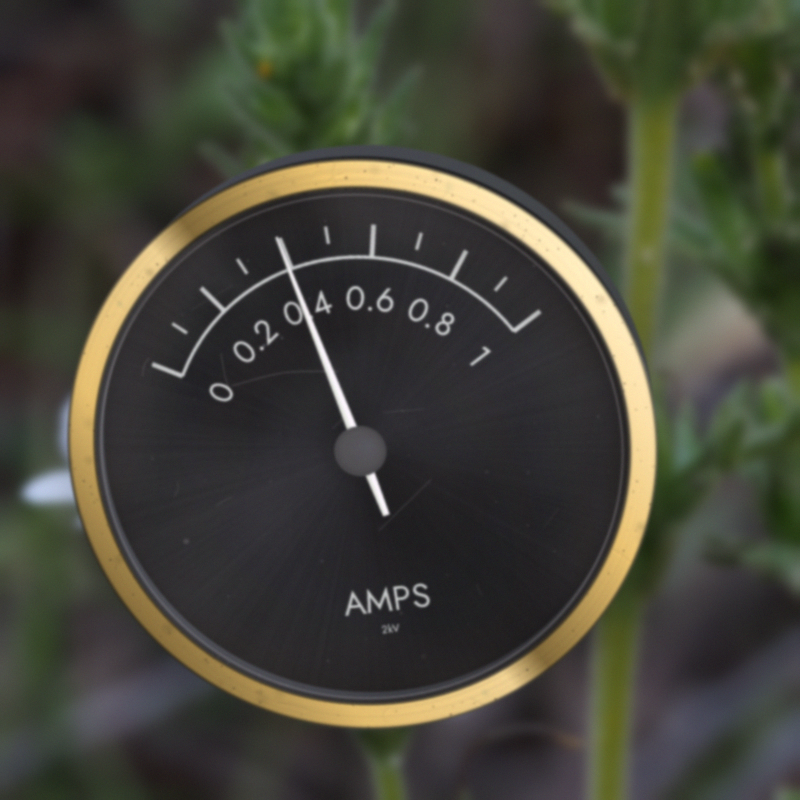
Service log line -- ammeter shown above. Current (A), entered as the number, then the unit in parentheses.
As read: 0.4 (A)
